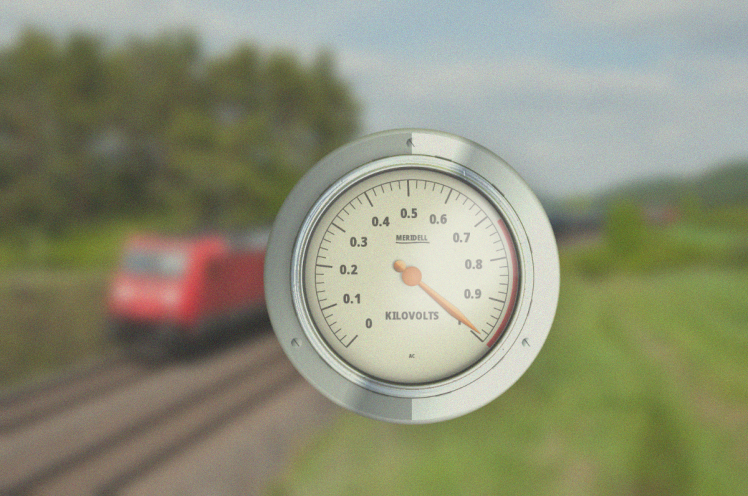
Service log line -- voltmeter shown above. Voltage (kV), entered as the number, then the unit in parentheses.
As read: 0.99 (kV)
